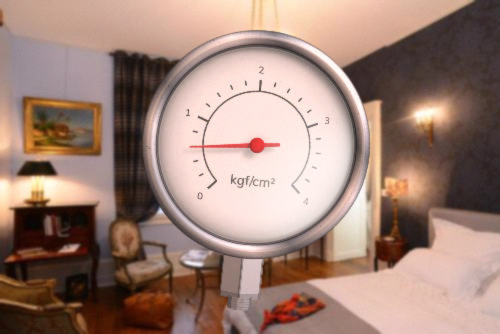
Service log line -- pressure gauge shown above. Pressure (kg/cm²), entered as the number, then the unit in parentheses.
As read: 0.6 (kg/cm²)
